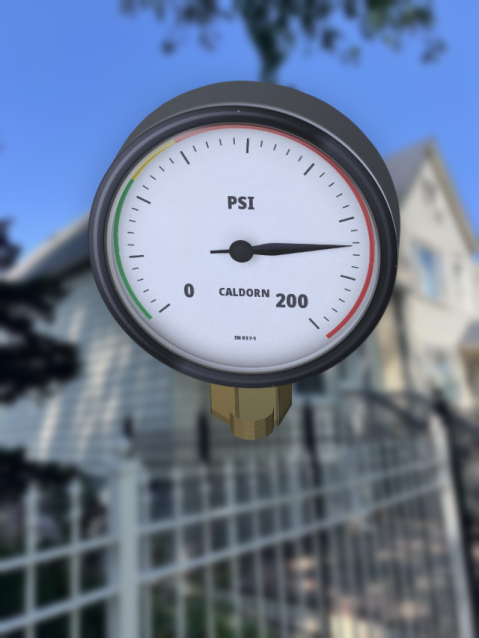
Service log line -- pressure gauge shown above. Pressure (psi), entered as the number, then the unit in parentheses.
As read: 160 (psi)
